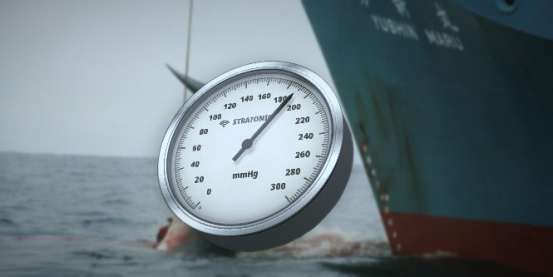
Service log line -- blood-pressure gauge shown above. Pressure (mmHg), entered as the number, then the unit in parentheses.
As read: 190 (mmHg)
